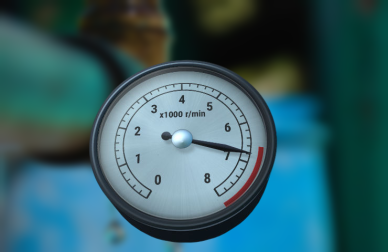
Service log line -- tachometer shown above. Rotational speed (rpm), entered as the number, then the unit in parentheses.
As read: 6800 (rpm)
